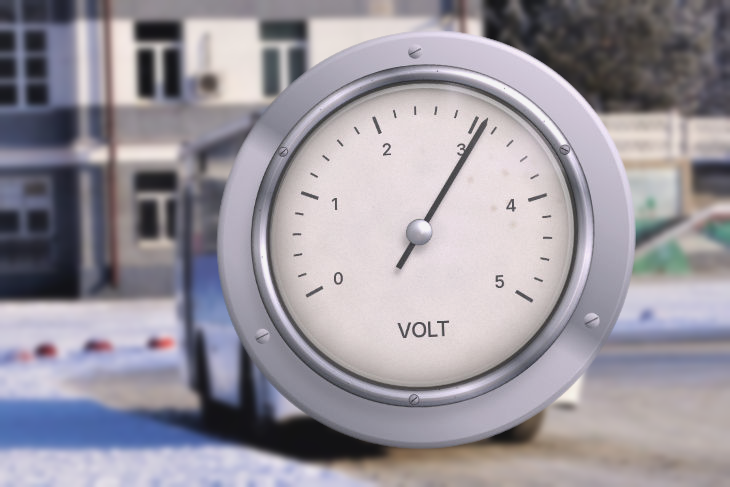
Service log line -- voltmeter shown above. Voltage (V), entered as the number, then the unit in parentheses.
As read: 3.1 (V)
